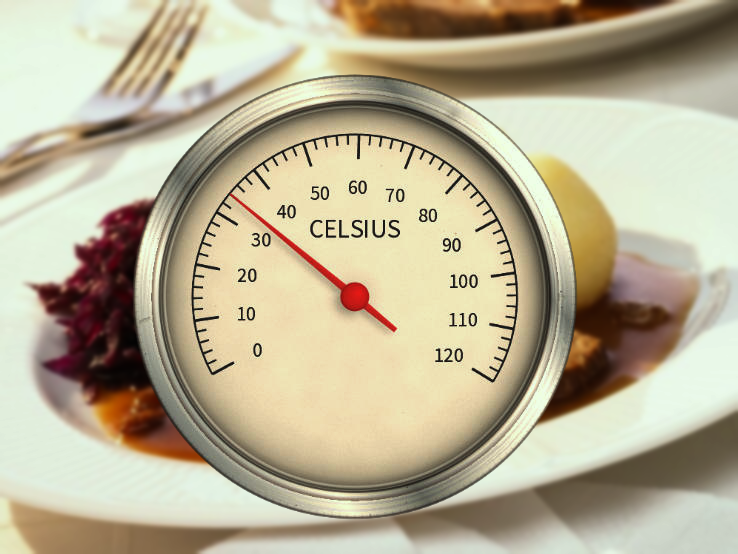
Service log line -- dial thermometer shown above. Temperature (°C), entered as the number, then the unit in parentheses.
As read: 34 (°C)
